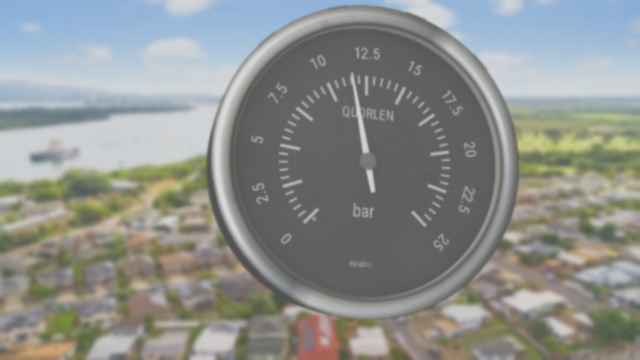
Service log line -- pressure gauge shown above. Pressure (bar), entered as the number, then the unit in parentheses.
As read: 11.5 (bar)
